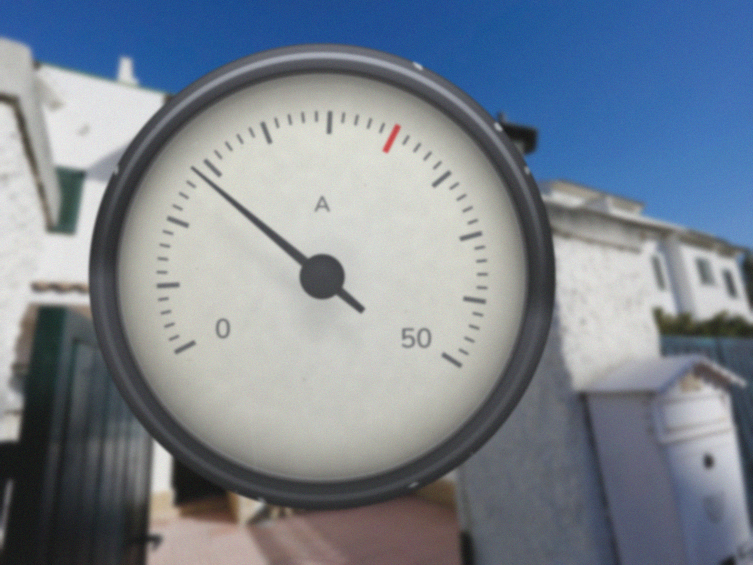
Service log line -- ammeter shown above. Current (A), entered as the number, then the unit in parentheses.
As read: 14 (A)
